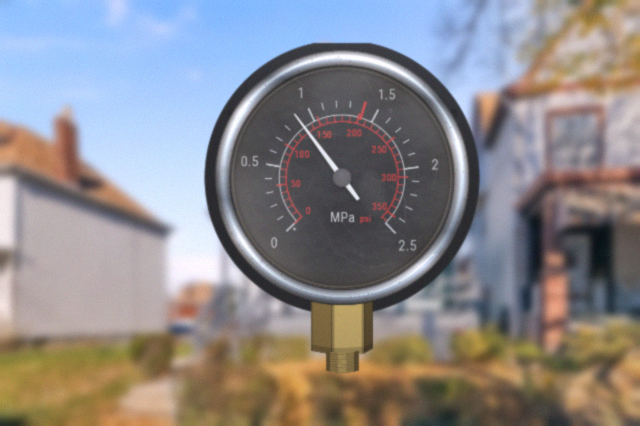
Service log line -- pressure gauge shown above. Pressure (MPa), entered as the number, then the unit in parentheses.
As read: 0.9 (MPa)
